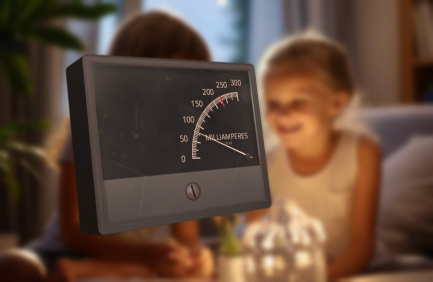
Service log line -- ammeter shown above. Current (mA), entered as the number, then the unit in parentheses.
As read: 75 (mA)
